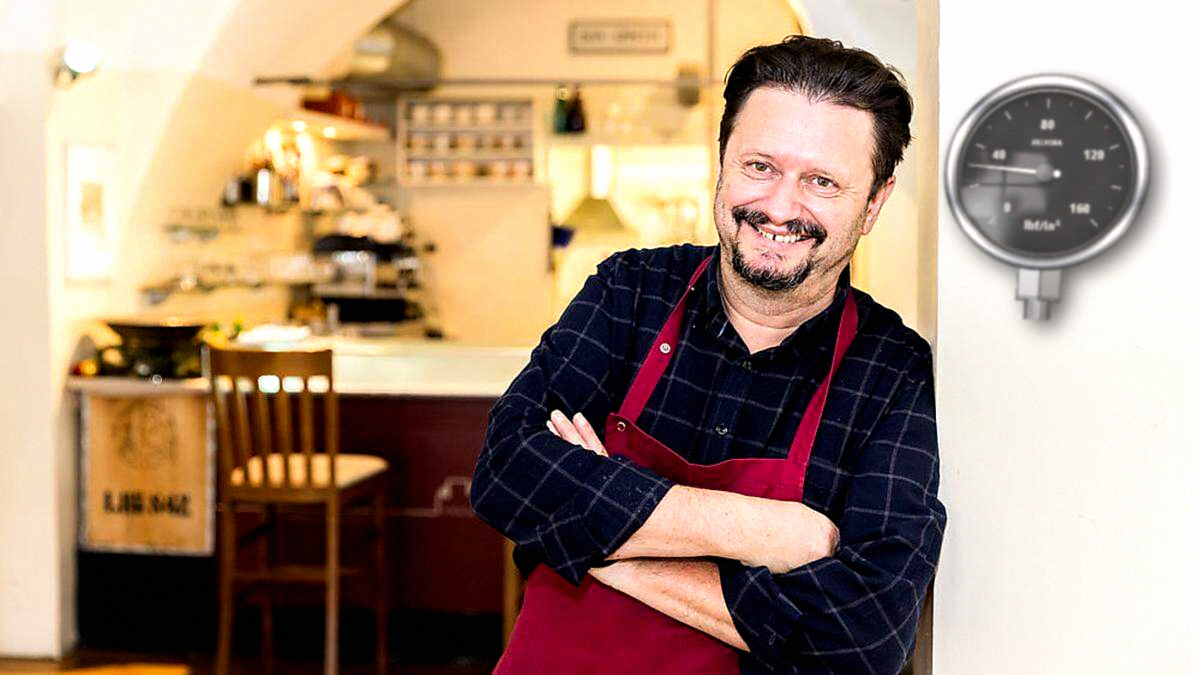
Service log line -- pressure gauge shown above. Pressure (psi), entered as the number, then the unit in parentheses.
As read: 30 (psi)
